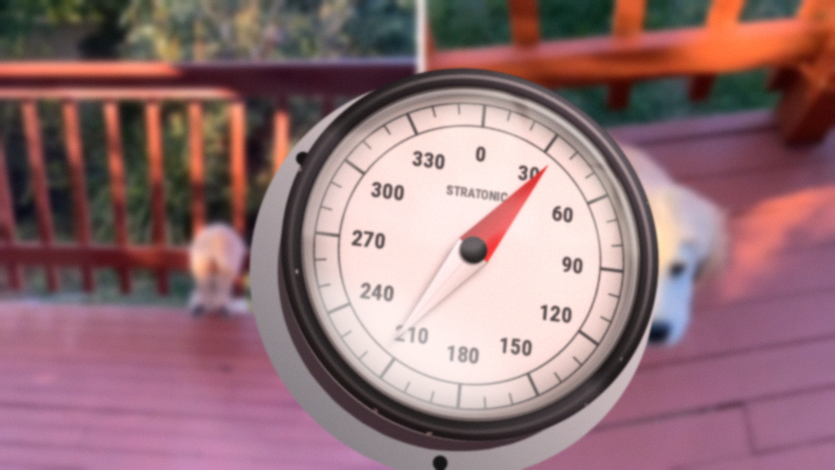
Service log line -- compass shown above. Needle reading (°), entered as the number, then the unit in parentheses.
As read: 35 (°)
